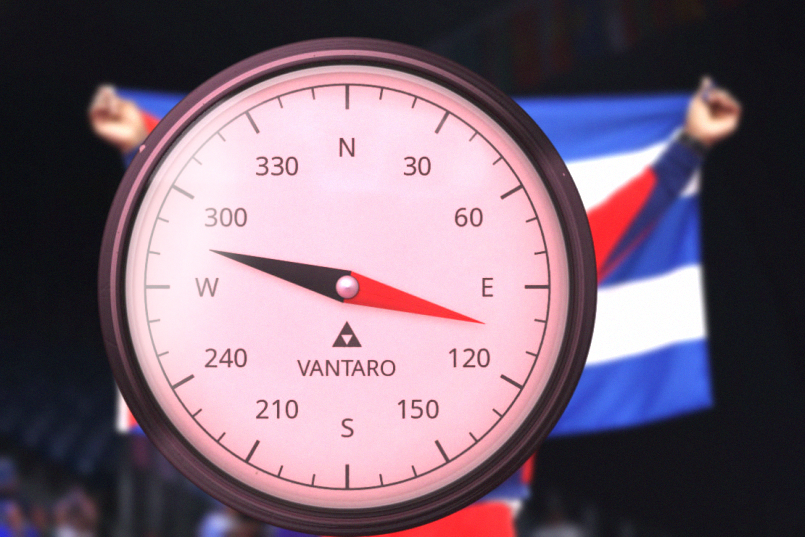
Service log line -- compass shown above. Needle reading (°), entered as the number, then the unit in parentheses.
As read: 105 (°)
